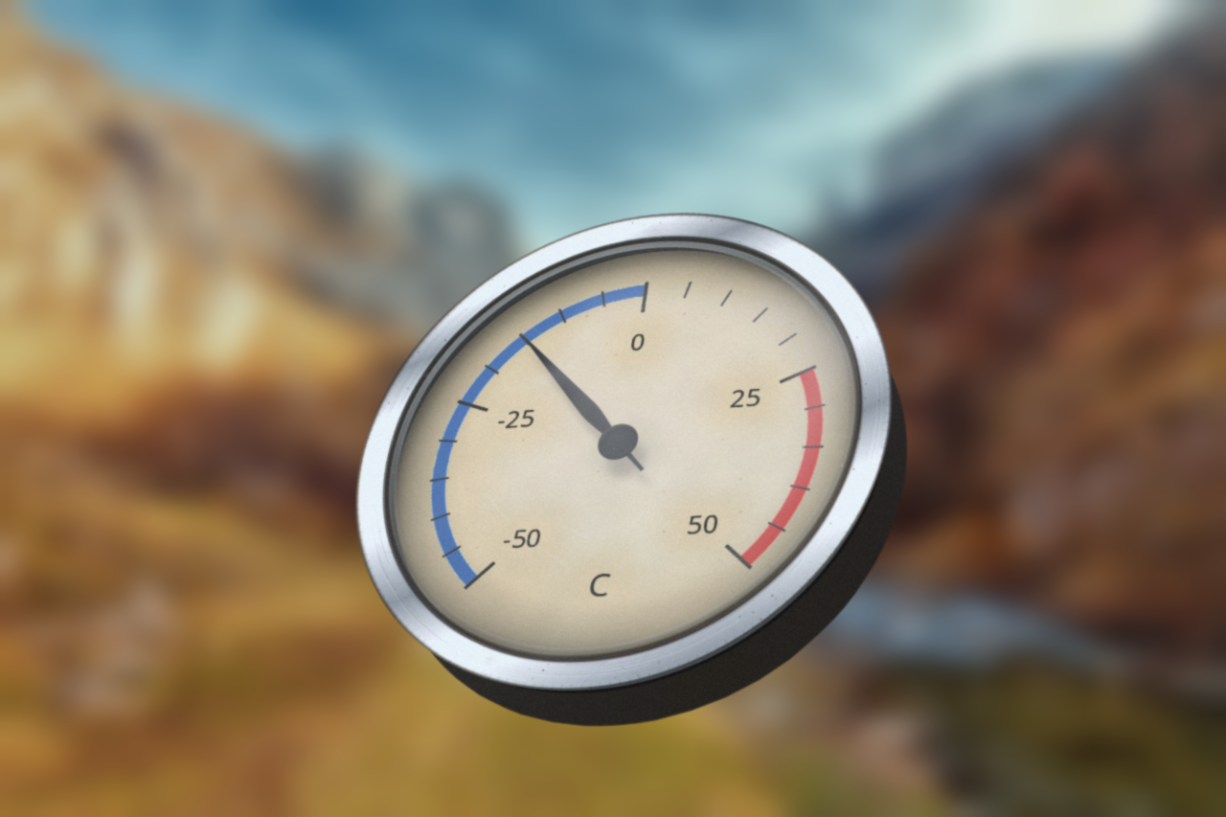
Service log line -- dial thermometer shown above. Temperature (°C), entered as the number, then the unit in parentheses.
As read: -15 (°C)
